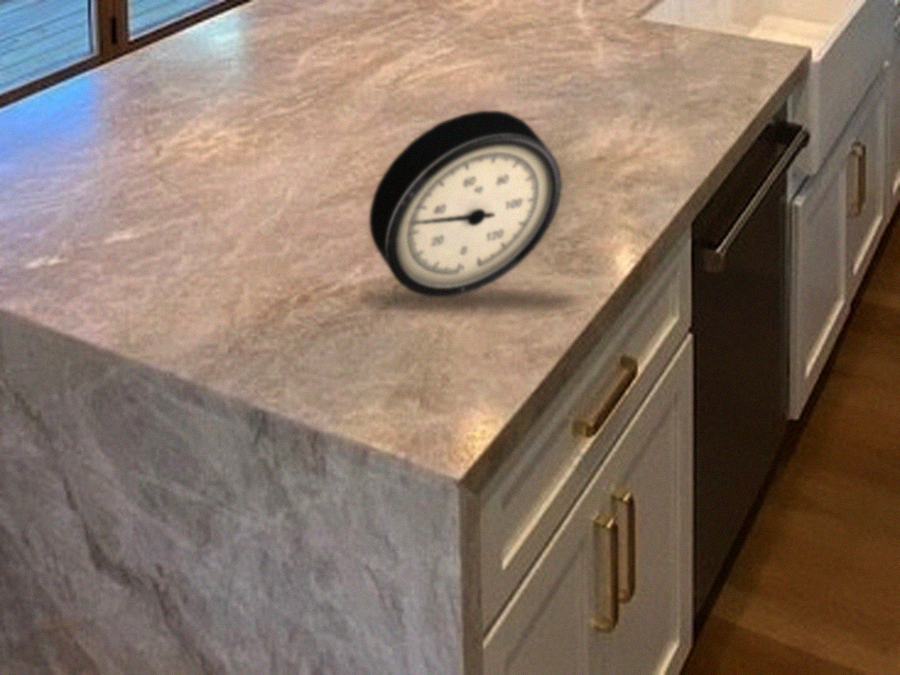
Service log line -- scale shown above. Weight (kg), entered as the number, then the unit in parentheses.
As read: 35 (kg)
